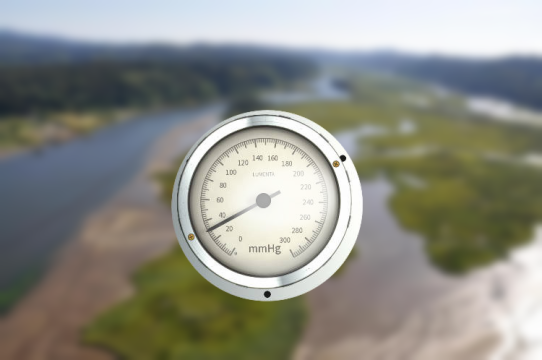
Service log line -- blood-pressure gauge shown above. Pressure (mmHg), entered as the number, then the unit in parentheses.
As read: 30 (mmHg)
